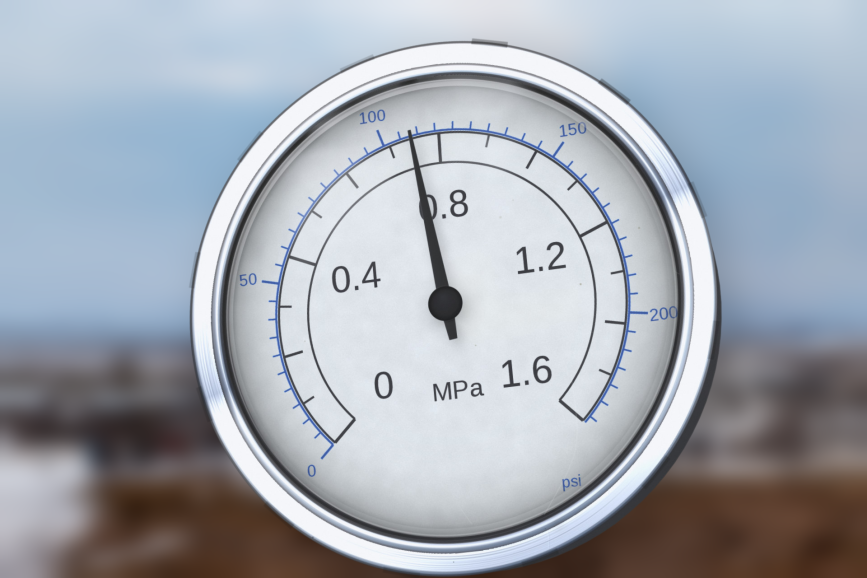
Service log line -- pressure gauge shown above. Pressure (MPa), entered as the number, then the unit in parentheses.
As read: 0.75 (MPa)
